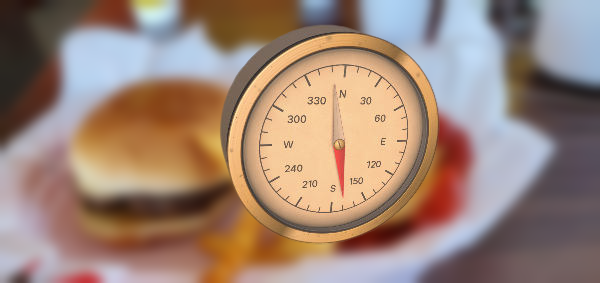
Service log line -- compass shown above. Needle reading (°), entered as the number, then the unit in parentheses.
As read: 170 (°)
